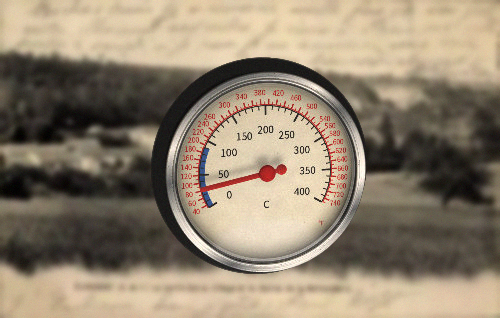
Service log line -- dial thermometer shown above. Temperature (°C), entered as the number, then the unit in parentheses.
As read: 30 (°C)
